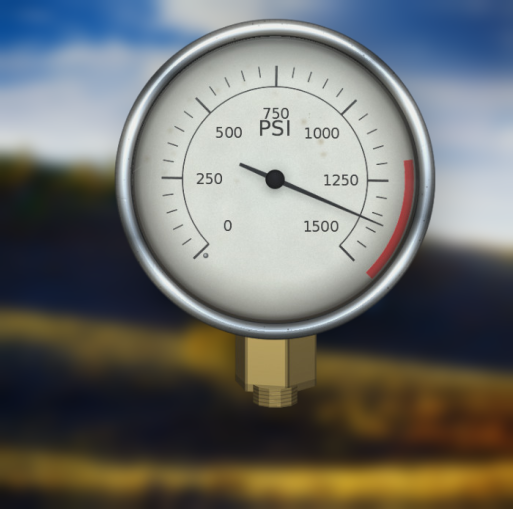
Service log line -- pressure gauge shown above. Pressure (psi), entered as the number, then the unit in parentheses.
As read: 1375 (psi)
